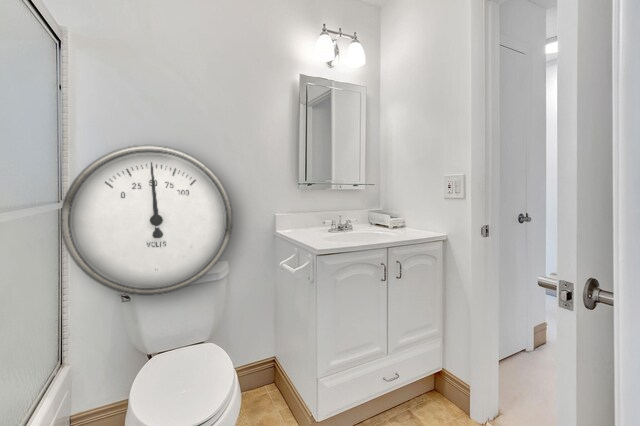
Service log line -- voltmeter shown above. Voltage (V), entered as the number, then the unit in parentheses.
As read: 50 (V)
